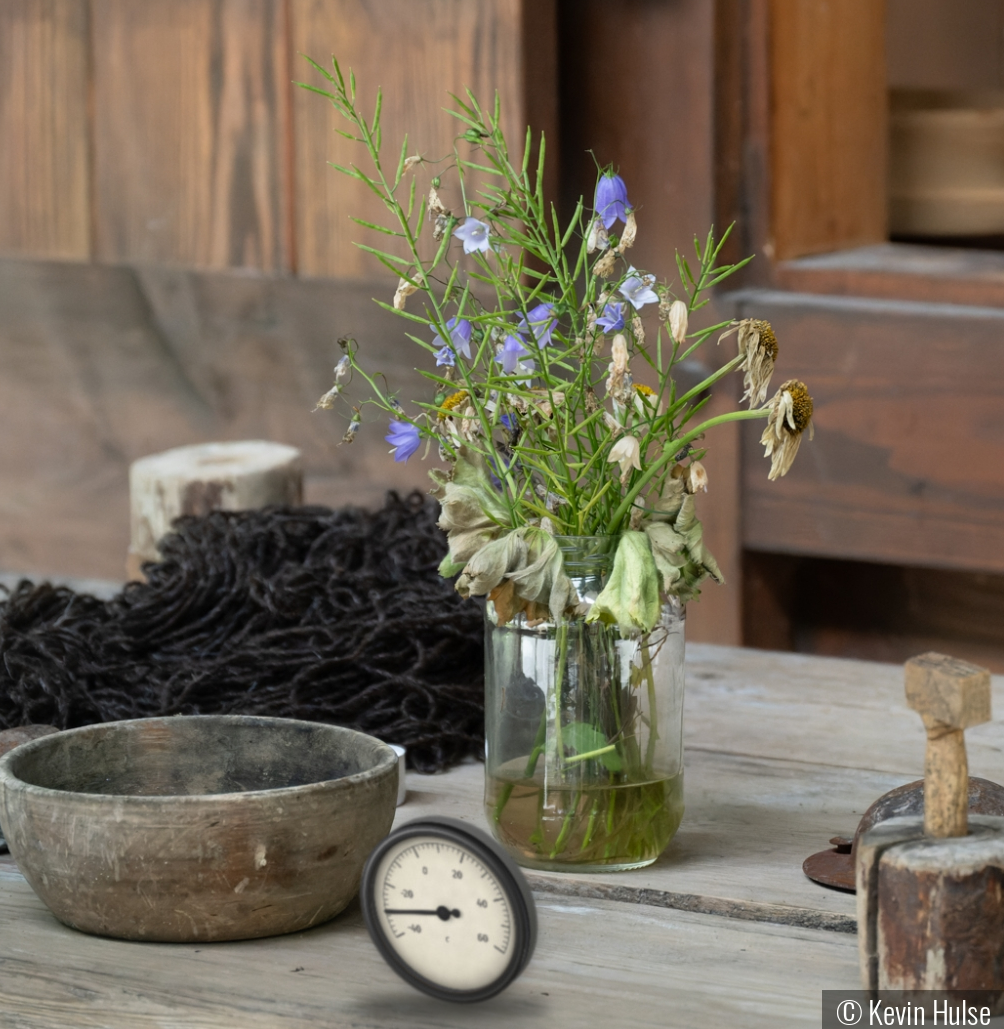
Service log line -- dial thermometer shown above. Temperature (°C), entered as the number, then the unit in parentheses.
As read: -30 (°C)
